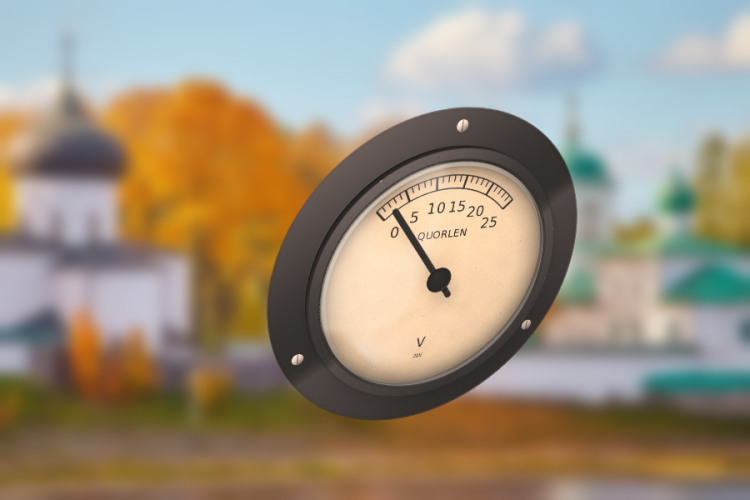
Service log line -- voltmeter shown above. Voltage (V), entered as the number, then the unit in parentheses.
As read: 2 (V)
